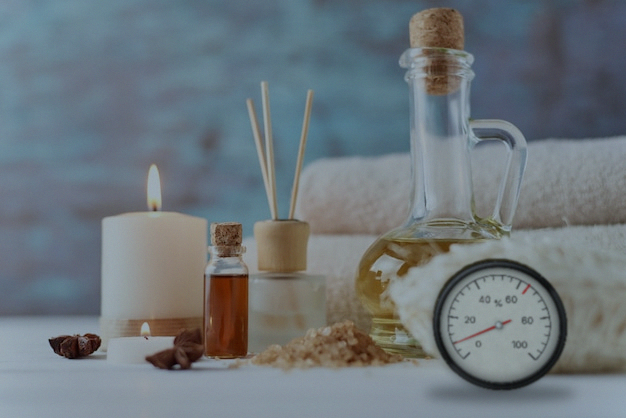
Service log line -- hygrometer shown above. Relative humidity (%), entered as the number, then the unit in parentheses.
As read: 8 (%)
